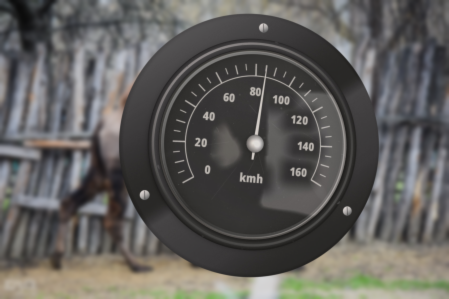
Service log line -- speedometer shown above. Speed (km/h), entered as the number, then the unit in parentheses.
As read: 85 (km/h)
